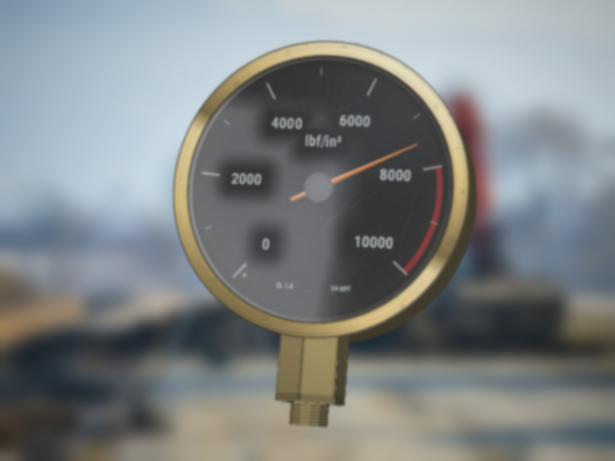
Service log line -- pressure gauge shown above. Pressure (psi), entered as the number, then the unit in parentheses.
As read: 7500 (psi)
